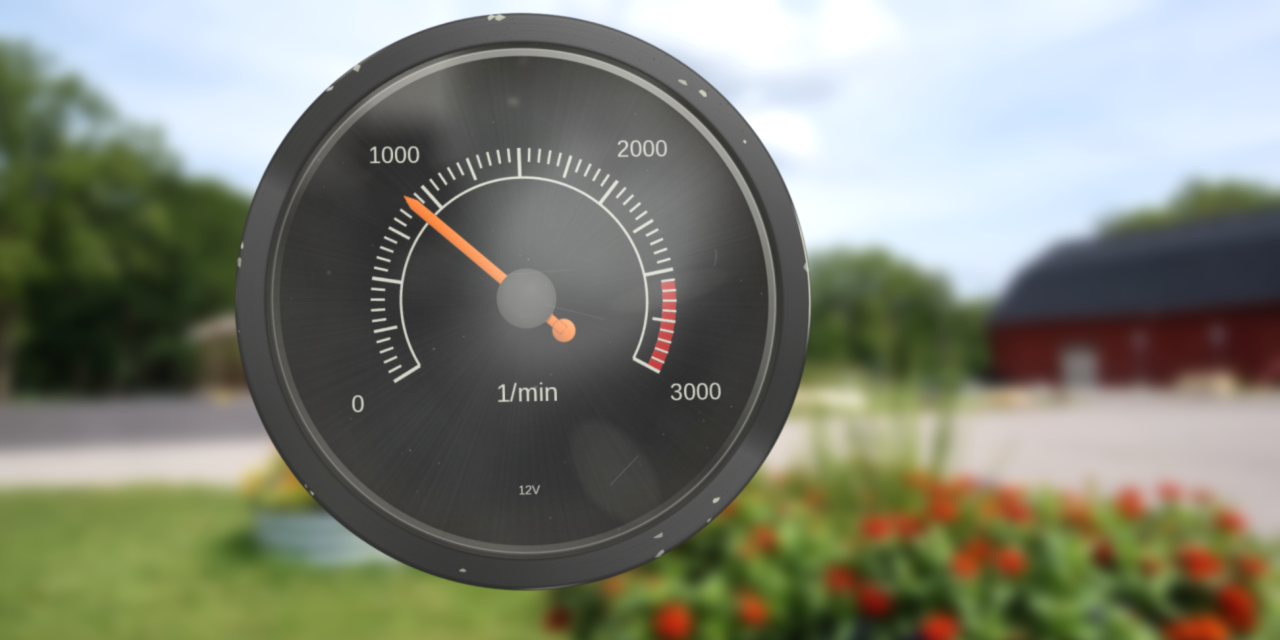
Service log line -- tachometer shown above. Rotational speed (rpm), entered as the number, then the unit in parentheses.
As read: 900 (rpm)
